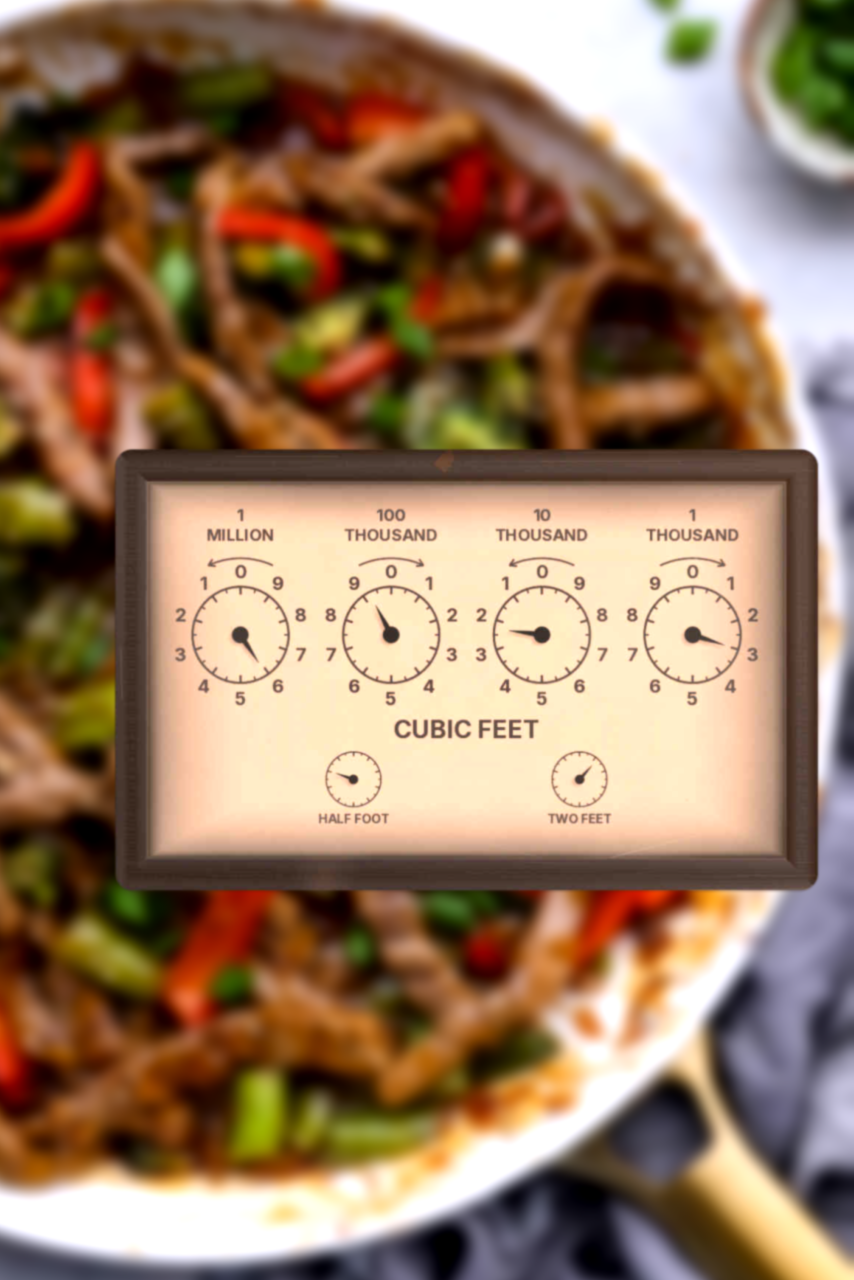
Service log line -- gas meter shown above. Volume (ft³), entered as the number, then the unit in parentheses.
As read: 592300 (ft³)
